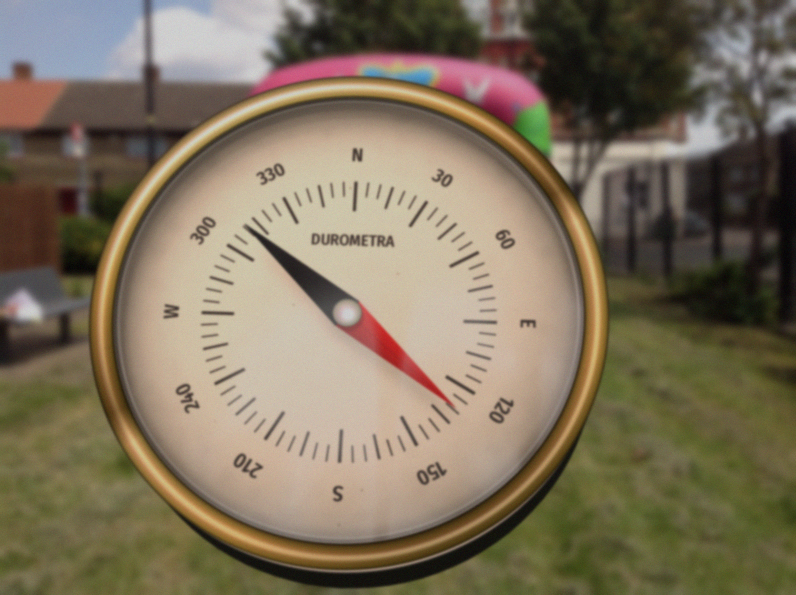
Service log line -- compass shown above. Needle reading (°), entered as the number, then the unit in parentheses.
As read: 130 (°)
